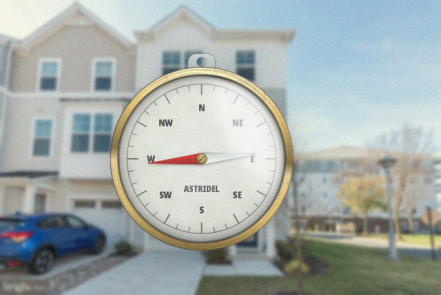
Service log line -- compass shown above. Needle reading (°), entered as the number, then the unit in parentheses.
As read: 265 (°)
